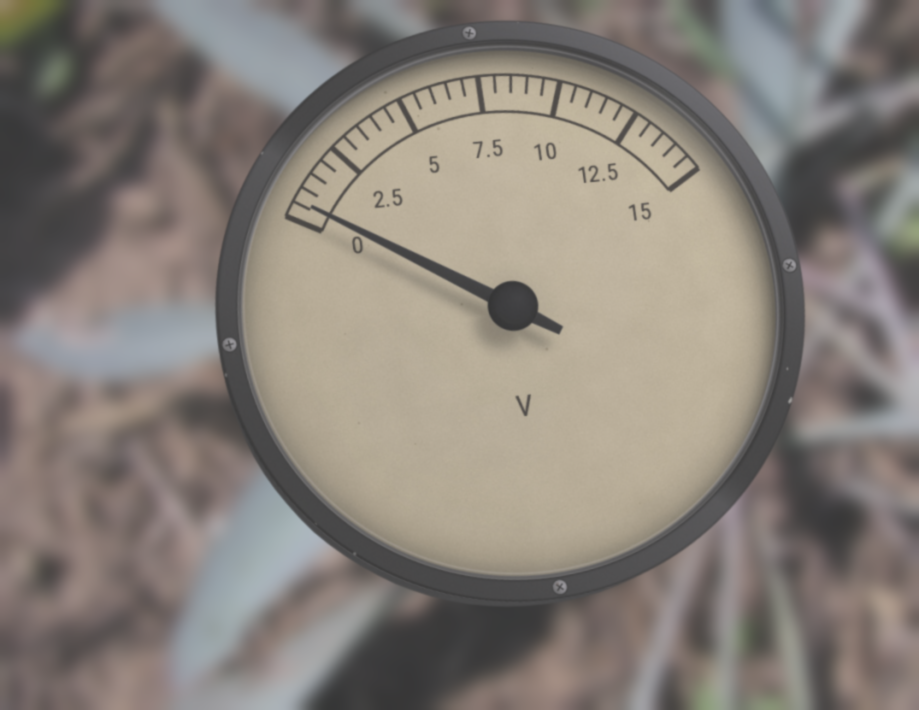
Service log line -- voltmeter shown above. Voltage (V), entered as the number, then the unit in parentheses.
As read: 0.5 (V)
